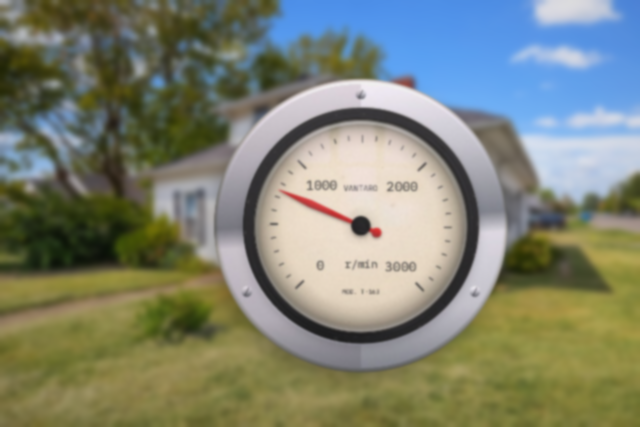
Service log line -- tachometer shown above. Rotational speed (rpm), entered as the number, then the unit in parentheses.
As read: 750 (rpm)
